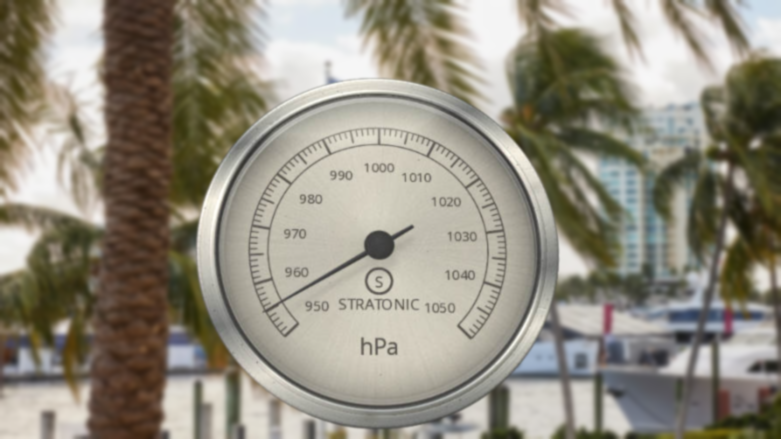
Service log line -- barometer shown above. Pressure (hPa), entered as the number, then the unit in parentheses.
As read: 955 (hPa)
